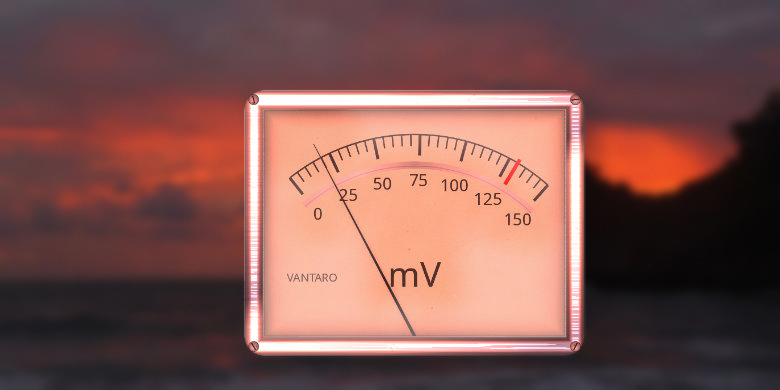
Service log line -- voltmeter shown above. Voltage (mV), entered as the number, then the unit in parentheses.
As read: 20 (mV)
